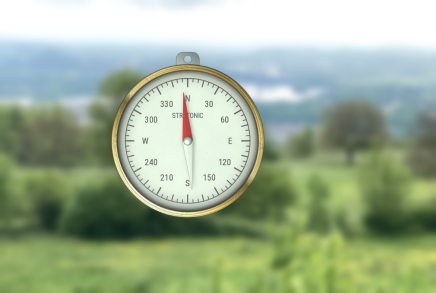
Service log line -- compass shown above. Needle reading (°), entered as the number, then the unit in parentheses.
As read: 355 (°)
